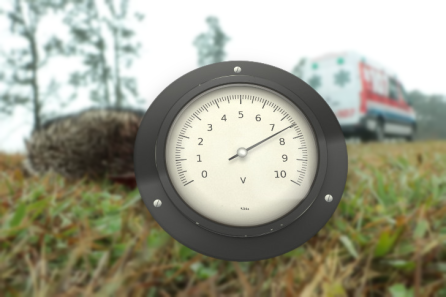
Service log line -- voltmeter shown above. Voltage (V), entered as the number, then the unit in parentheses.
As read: 7.5 (V)
